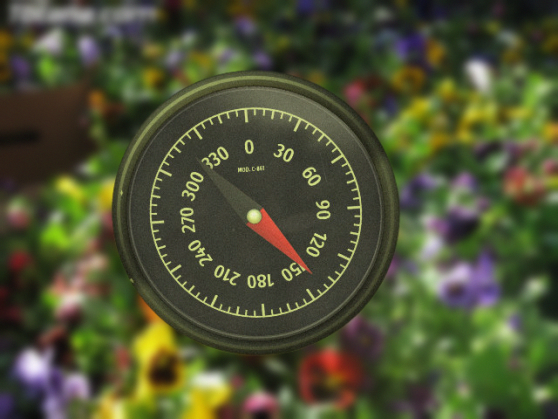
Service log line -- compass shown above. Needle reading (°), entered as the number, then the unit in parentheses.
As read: 140 (°)
